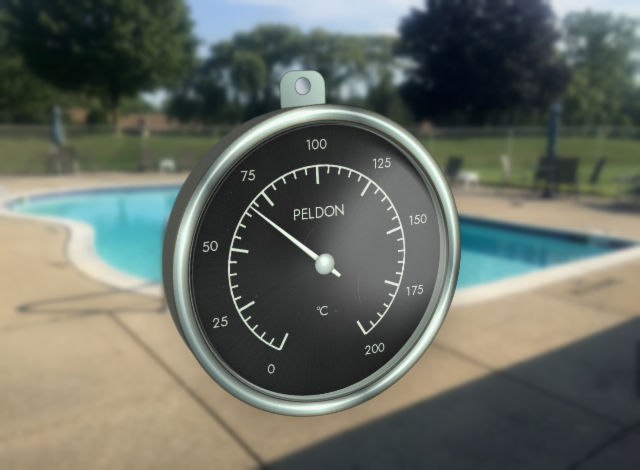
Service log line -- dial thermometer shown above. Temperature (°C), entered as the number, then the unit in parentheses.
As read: 67.5 (°C)
